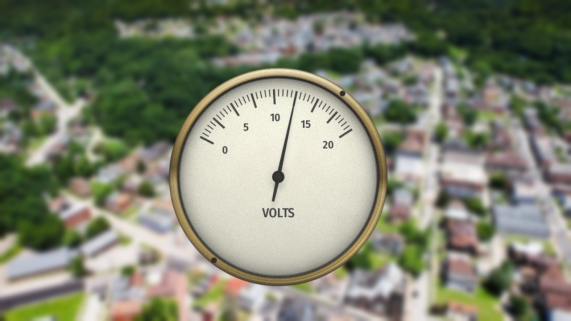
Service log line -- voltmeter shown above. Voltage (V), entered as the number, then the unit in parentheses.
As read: 12.5 (V)
